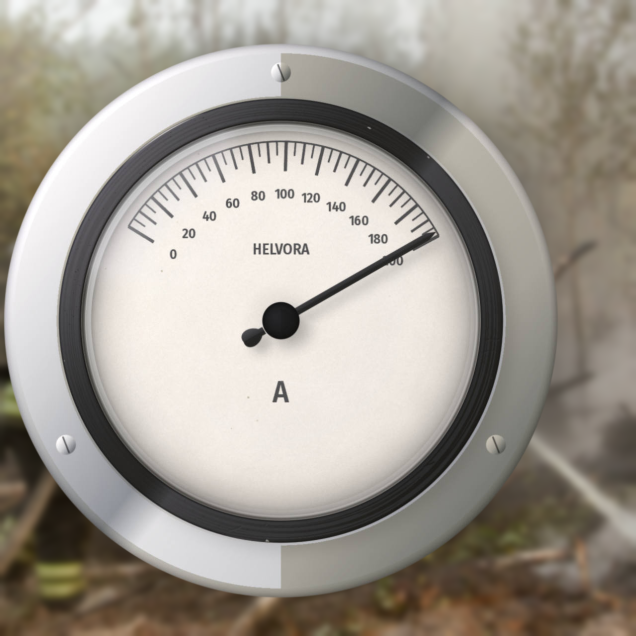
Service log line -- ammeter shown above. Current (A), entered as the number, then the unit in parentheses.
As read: 197.5 (A)
